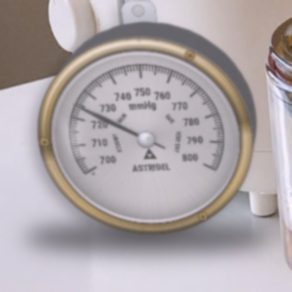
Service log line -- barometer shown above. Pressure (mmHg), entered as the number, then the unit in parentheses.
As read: 725 (mmHg)
